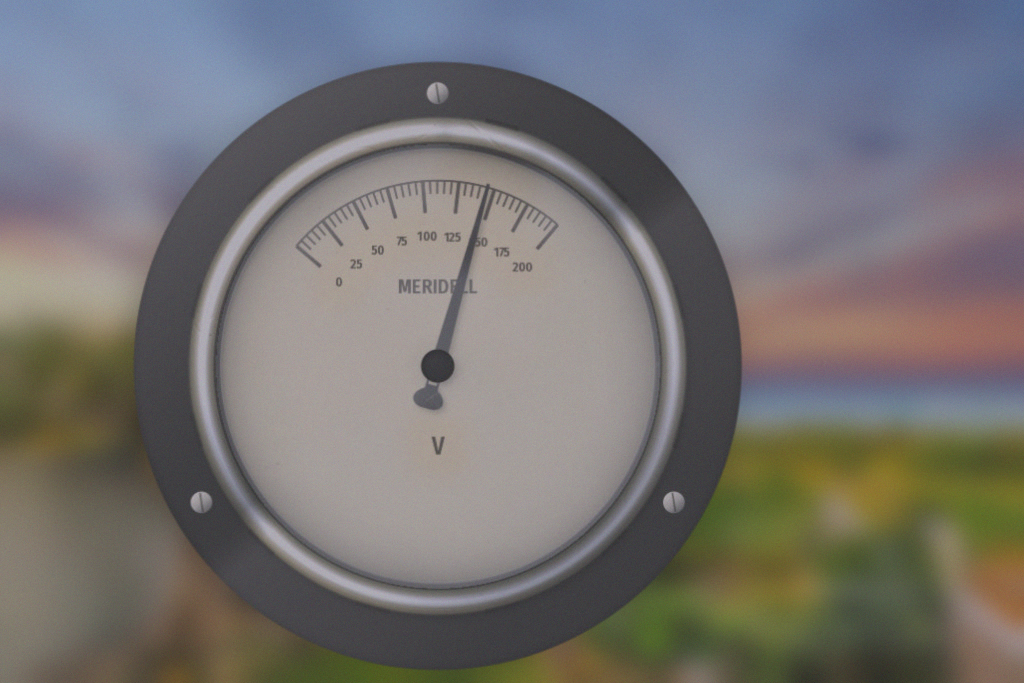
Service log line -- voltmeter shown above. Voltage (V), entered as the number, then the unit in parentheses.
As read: 145 (V)
